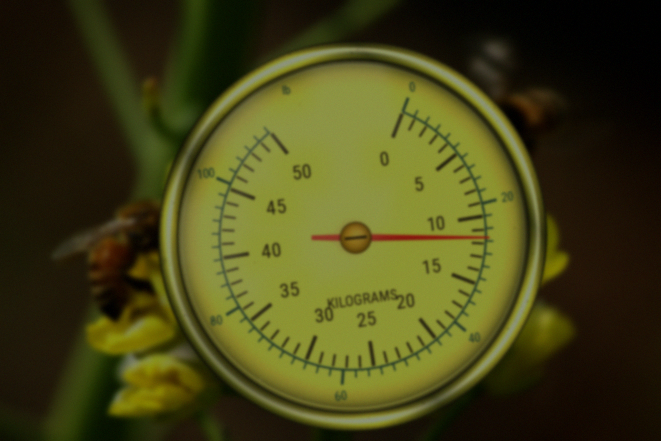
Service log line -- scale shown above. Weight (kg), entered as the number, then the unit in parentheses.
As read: 11.5 (kg)
